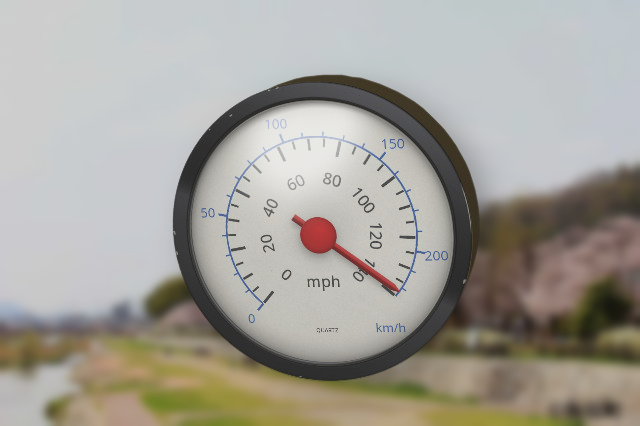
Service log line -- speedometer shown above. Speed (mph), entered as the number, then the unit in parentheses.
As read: 137.5 (mph)
